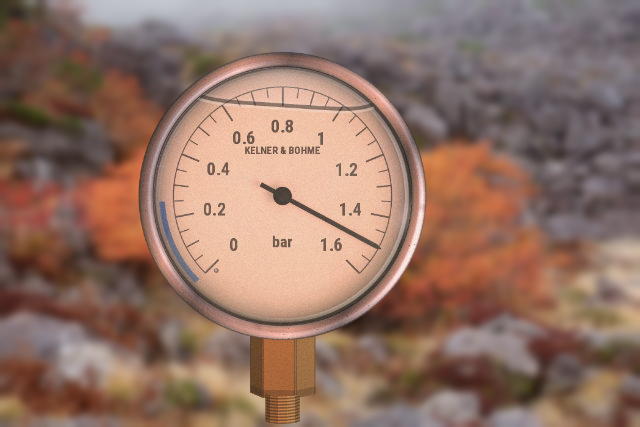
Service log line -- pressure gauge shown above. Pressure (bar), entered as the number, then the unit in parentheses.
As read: 1.5 (bar)
